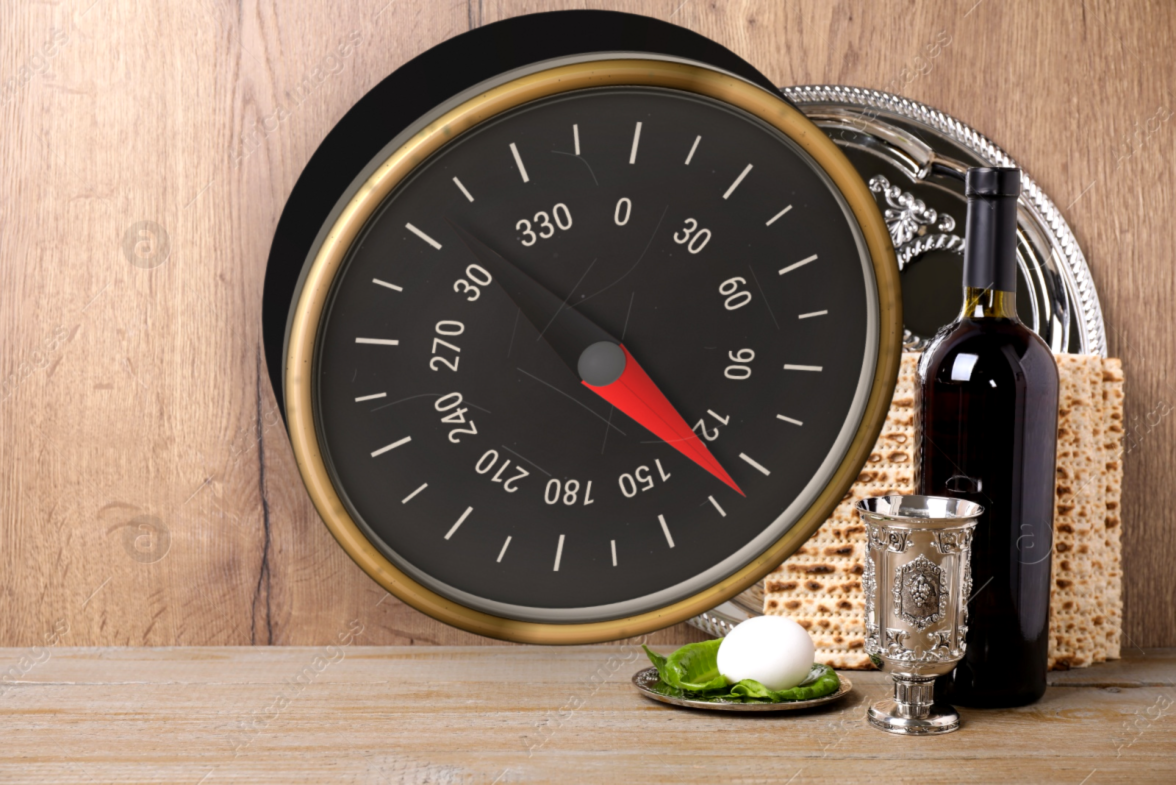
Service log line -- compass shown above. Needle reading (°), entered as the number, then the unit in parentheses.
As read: 127.5 (°)
